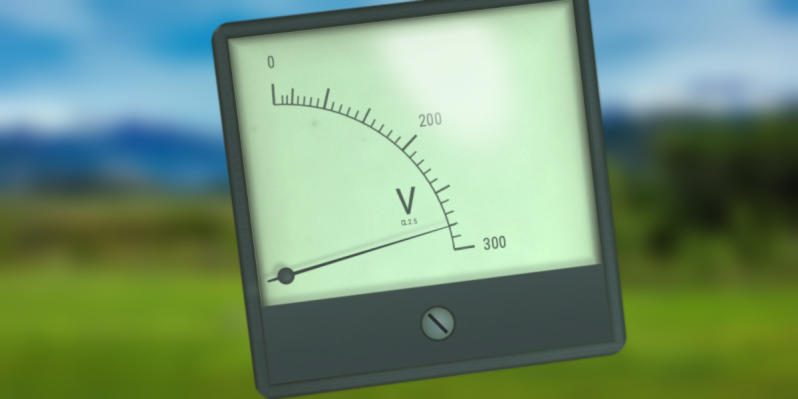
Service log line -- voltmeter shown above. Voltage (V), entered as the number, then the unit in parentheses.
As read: 280 (V)
